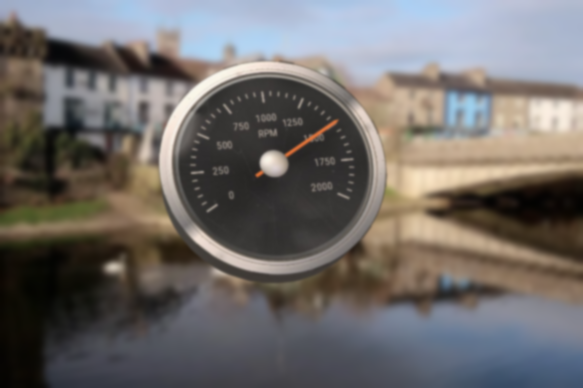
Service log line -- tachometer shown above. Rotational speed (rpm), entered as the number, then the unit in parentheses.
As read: 1500 (rpm)
